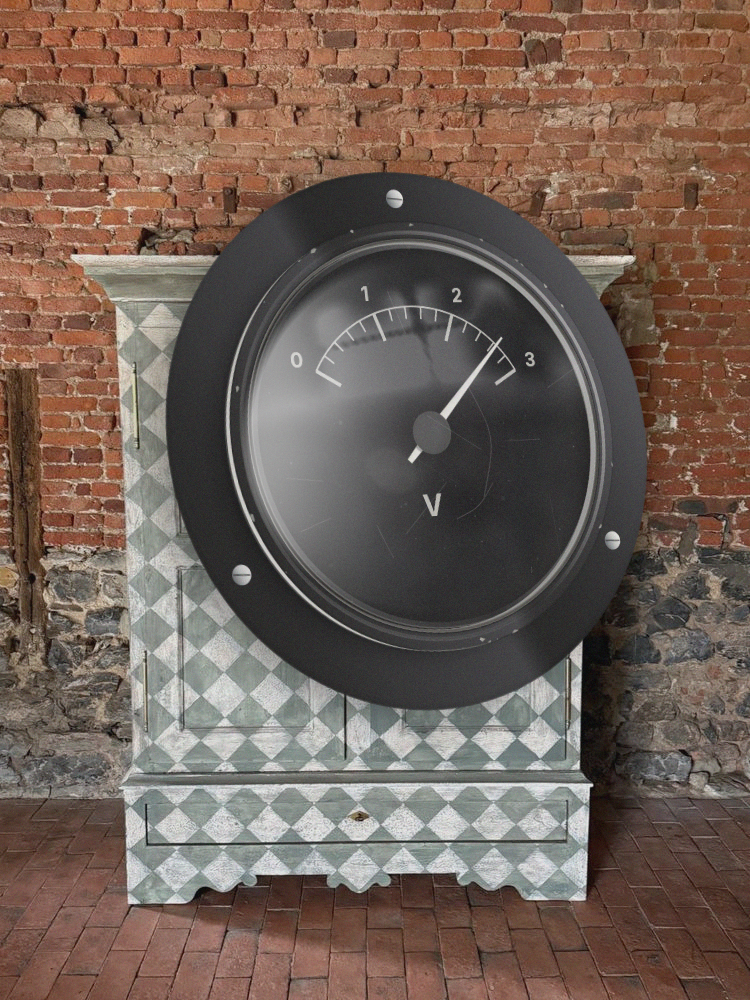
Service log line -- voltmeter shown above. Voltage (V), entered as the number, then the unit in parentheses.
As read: 2.6 (V)
